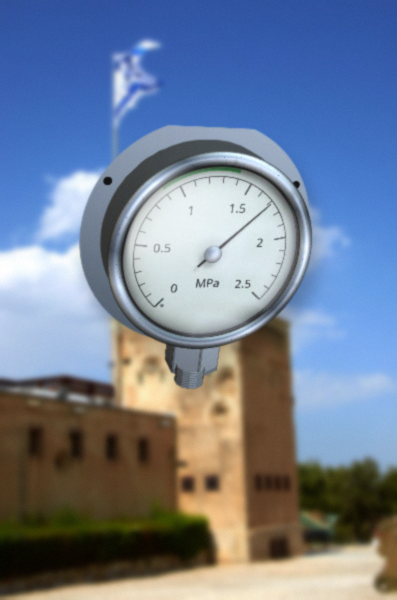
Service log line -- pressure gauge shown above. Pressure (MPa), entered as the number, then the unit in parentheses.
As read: 1.7 (MPa)
